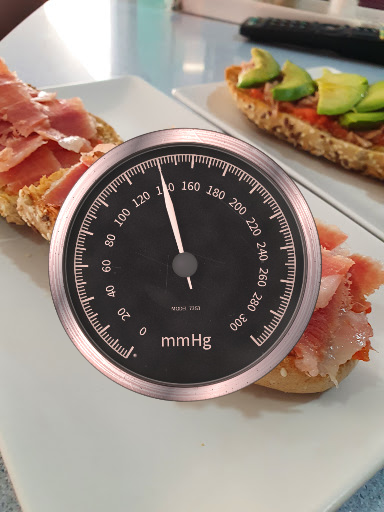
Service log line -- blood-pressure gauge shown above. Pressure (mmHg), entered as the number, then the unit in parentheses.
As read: 140 (mmHg)
